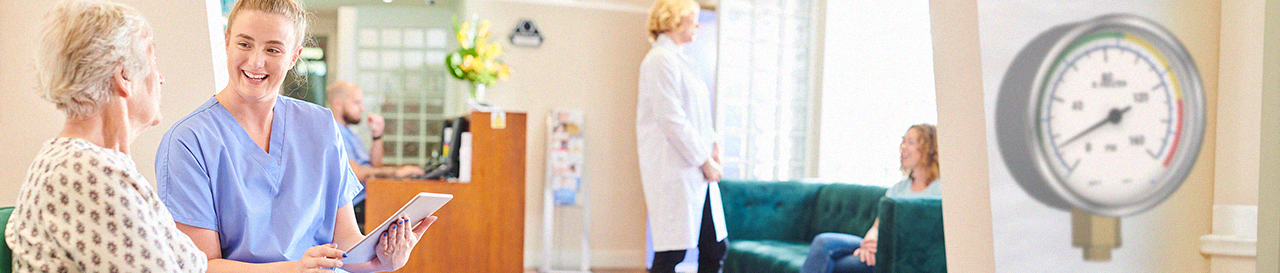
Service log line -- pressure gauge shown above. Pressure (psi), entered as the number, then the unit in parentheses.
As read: 15 (psi)
